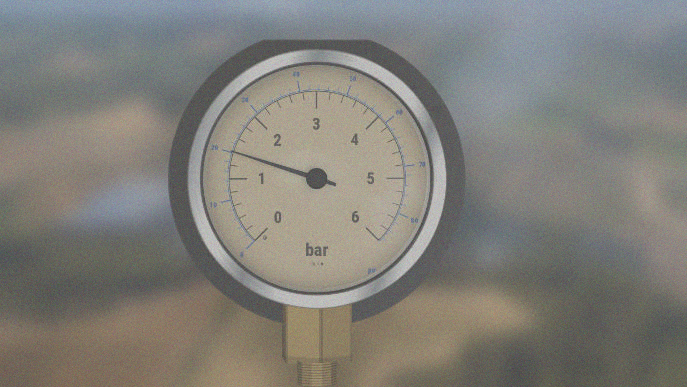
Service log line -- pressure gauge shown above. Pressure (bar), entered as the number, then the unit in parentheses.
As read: 1.4 (bar)
